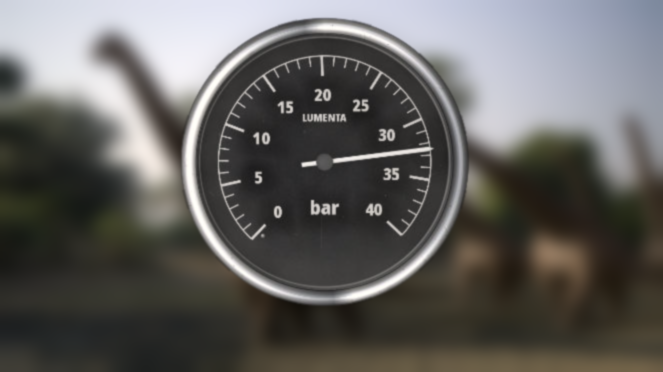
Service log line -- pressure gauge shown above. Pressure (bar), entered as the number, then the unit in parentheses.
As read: 32.5 (bar)
